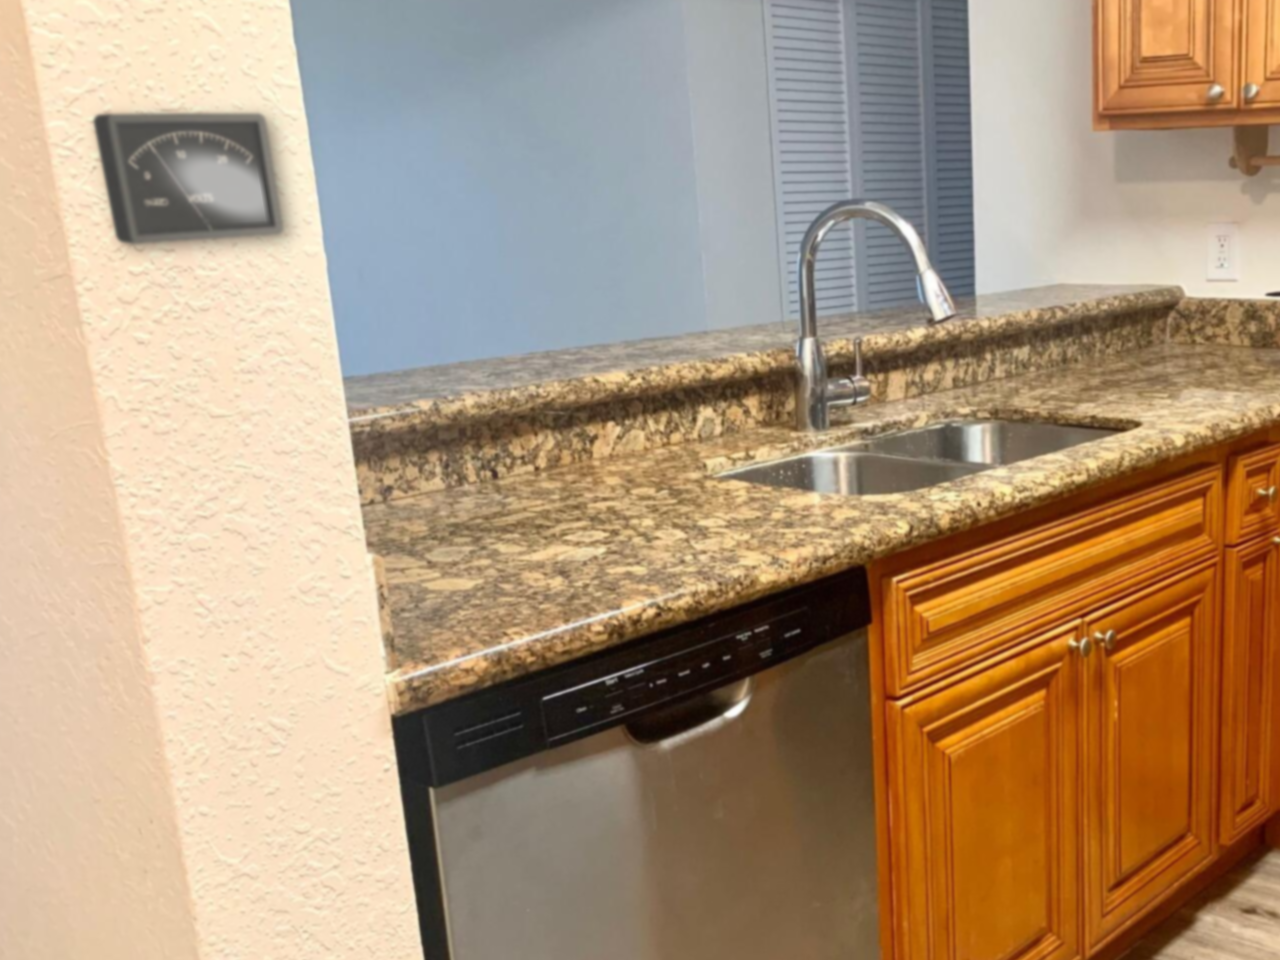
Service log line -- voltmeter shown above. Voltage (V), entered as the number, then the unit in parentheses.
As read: 5 (V)
